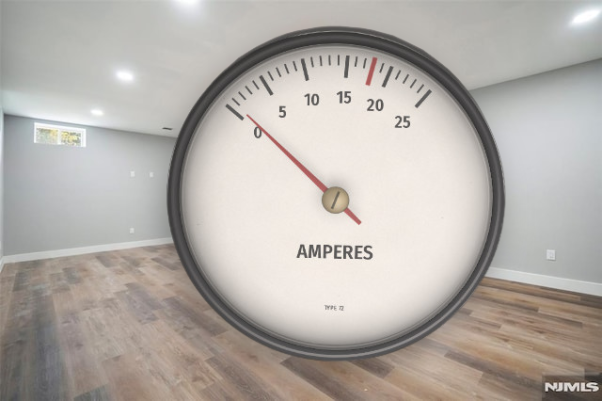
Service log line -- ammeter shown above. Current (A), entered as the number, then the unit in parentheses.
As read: 1 (A)
